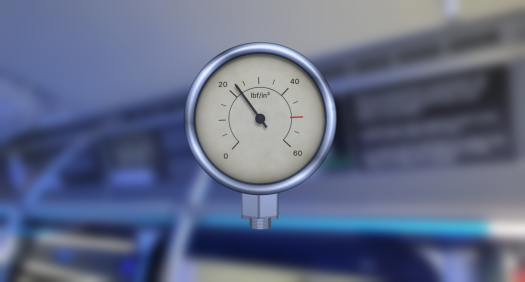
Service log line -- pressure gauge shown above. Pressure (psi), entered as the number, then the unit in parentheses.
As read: 22.5 (psi)
